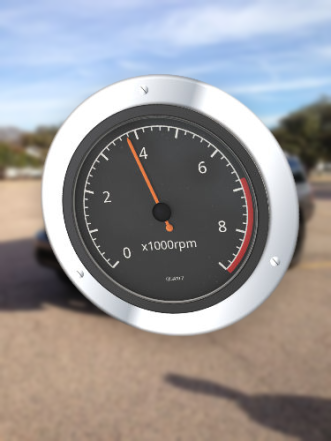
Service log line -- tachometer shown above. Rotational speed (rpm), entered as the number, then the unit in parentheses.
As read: 3800 (rpm)
